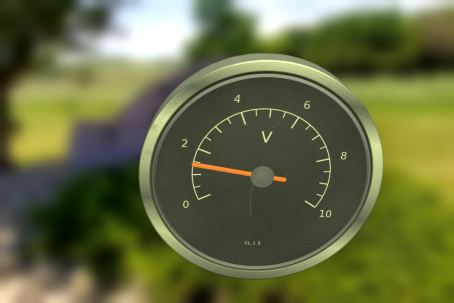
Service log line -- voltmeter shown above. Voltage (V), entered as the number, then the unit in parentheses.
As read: 1.5 (V)
